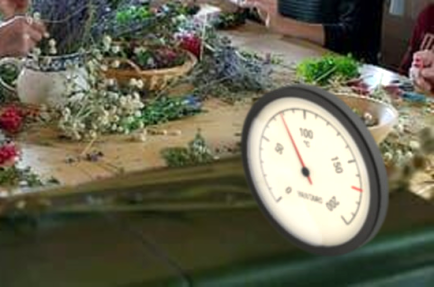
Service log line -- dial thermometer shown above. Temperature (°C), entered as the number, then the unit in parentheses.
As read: 80 (°C)
